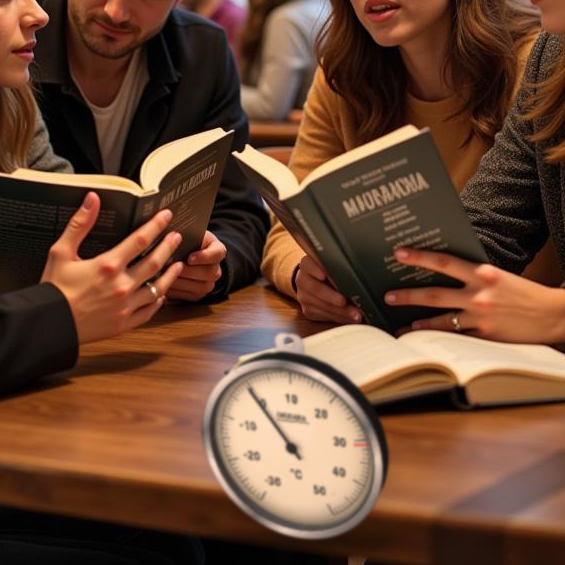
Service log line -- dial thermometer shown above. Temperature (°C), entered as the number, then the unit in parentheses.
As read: 0 (°C)
